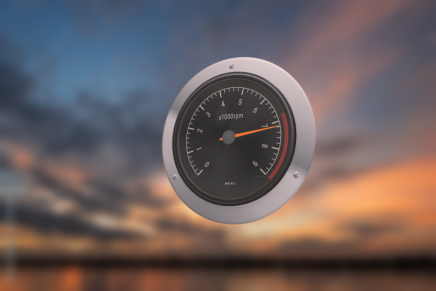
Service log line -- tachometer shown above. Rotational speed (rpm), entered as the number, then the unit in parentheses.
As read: 7200 (rpm)
